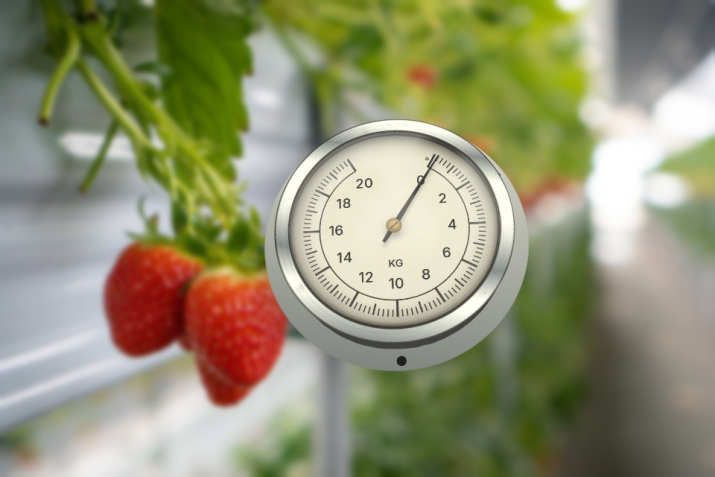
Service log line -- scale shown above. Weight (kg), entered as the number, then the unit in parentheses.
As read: 0.2 (kg)
